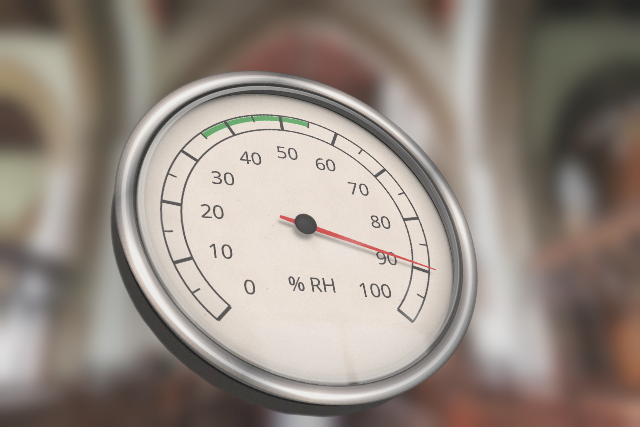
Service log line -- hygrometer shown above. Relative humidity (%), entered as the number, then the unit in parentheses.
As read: 90 (%)
